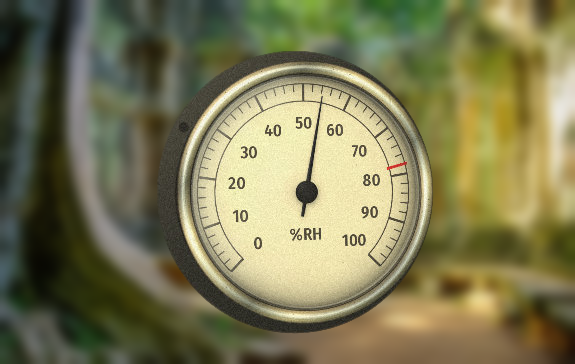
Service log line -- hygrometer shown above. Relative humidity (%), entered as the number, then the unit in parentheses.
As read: 54 (%)
